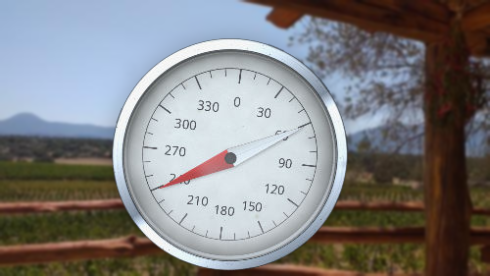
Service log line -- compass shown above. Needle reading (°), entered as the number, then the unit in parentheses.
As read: 240 (°)
